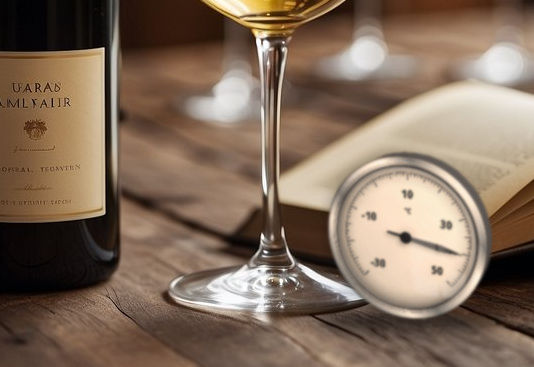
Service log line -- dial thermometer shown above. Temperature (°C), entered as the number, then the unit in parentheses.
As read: 40 (°C)
